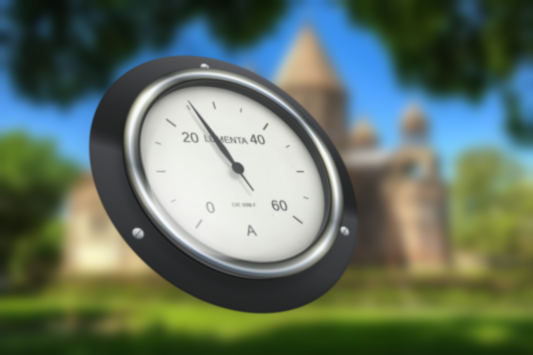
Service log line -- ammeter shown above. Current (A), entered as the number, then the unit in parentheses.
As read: 25 (A)
